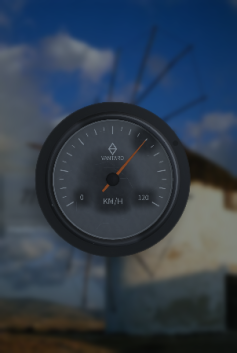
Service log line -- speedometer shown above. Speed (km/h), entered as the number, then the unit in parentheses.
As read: 80 (km/h)
